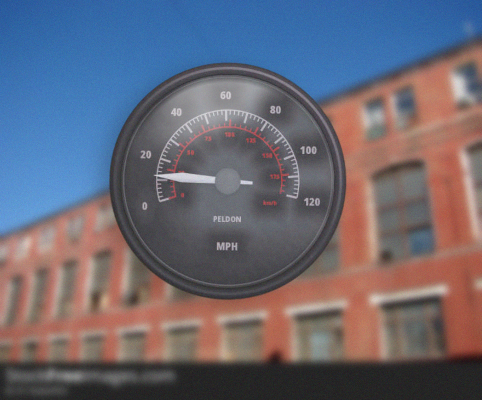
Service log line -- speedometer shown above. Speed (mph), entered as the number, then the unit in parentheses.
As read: 12 (mph)
